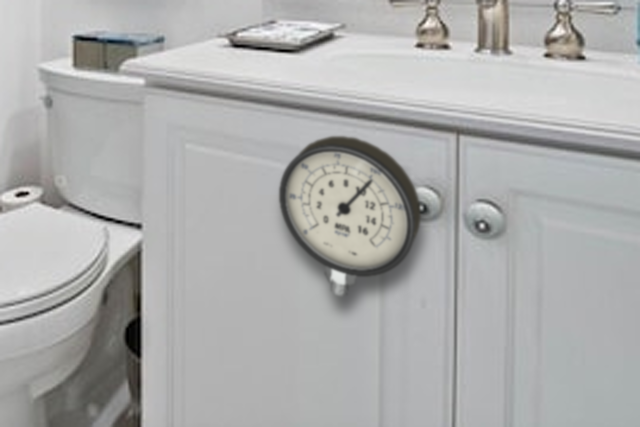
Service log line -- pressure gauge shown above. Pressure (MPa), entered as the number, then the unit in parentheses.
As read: 10 (MPa)
